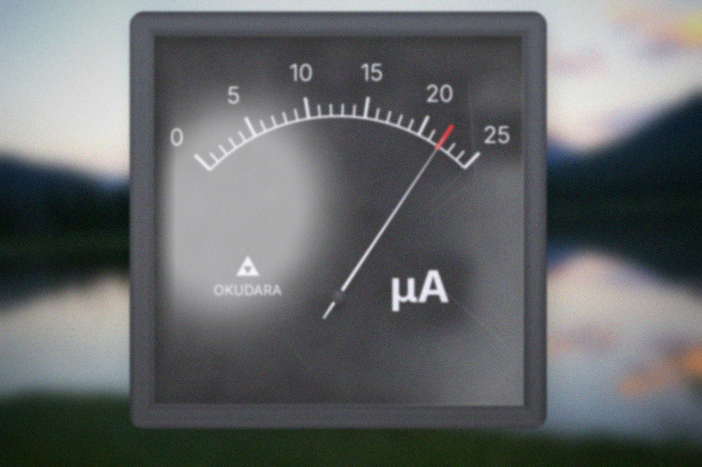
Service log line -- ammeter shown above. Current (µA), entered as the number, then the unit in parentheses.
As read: 22 (µA)
